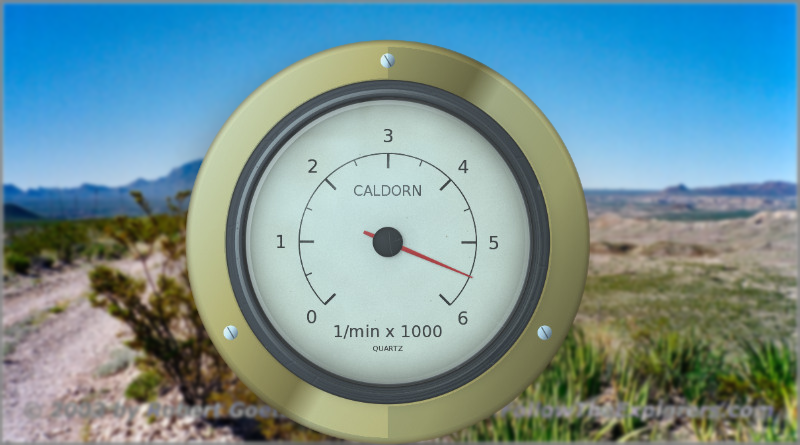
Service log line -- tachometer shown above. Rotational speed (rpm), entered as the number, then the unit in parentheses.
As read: 5500 (rpm)
